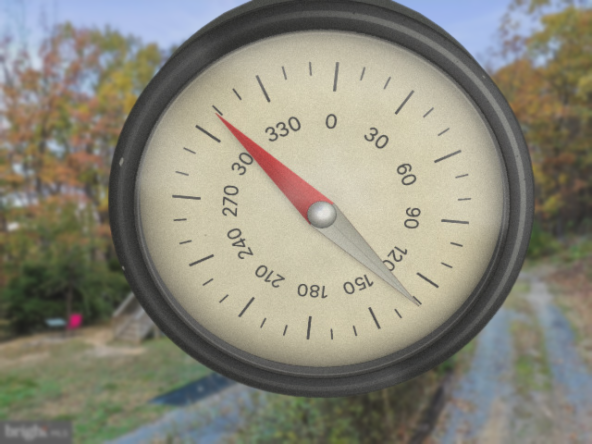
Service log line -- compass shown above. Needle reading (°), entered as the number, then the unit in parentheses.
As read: 310 (°)
